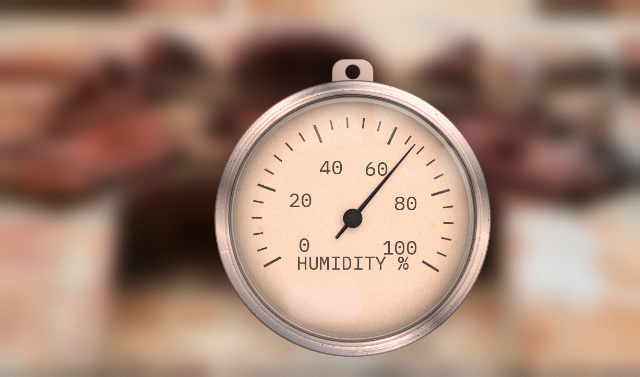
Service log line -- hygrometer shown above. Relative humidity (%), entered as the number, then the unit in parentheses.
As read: 66 (%)
